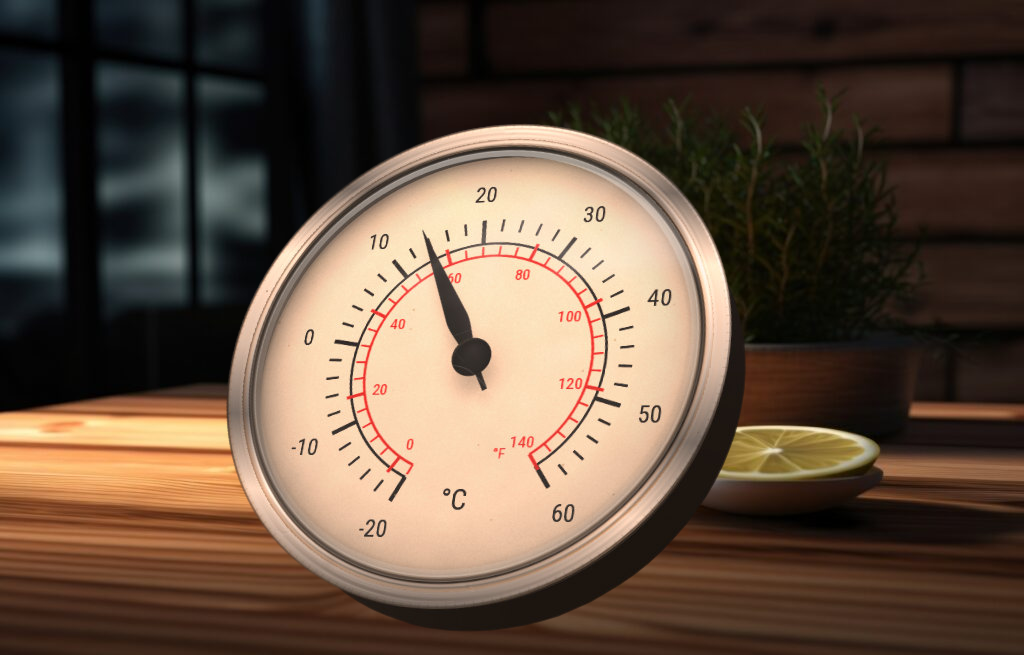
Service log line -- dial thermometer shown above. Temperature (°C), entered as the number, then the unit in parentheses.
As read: 14 (°C)
